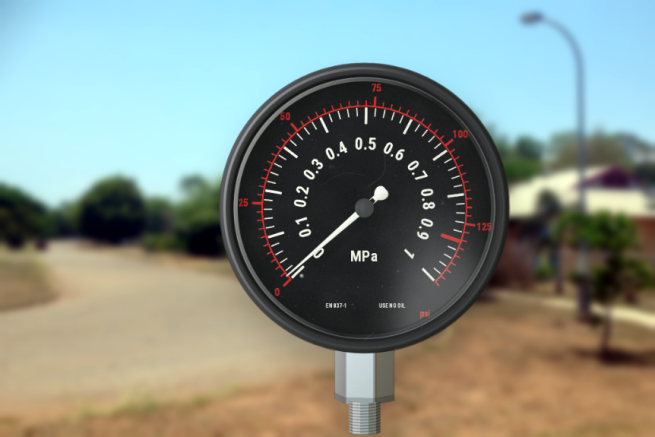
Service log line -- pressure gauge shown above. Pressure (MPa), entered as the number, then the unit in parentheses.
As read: 0.01 (MPa)
